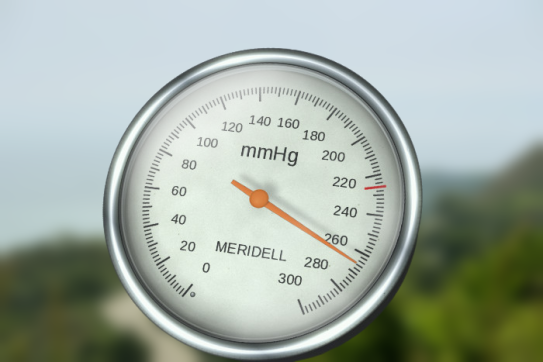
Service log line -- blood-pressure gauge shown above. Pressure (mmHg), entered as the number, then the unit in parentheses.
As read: 266 (mmHg)
